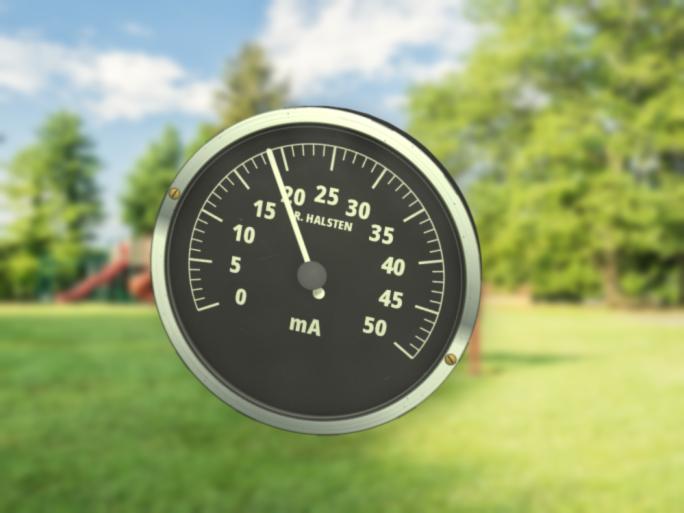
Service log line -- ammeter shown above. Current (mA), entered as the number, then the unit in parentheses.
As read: 19 (mA)
